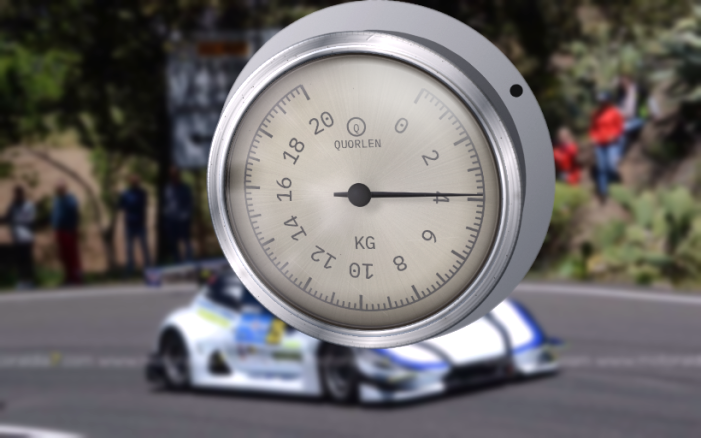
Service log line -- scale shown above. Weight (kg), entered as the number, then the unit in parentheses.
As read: 3.8 (kg)
